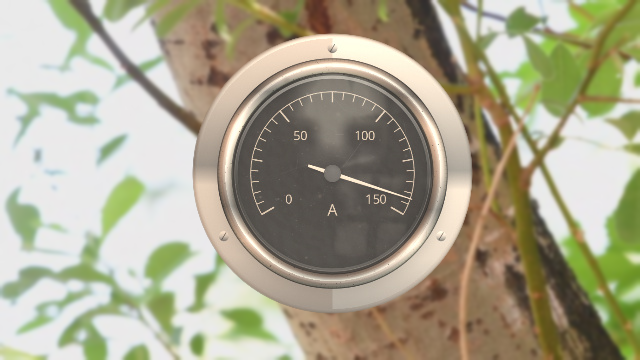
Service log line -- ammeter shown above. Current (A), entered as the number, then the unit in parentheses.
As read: 142.5 (A)
